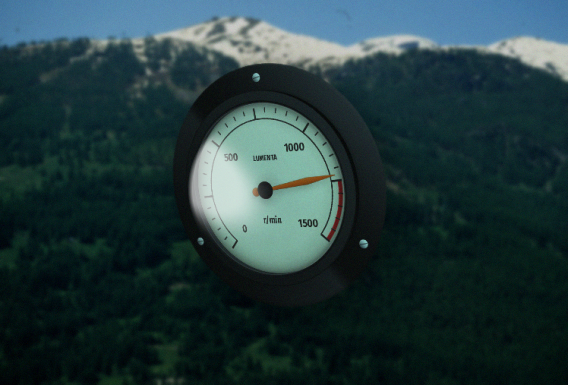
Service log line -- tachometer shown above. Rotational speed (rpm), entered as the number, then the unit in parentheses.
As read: 1225 (rpm)
